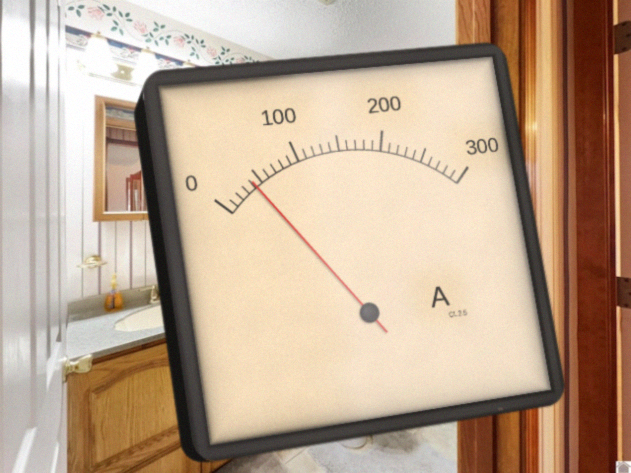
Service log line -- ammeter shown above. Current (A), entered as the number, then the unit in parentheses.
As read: 40 (A)
